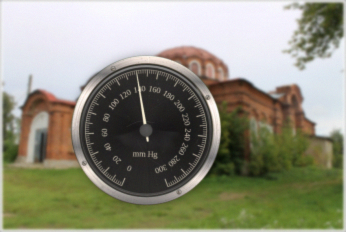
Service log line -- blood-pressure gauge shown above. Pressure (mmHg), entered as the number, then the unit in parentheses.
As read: 140 (mmHg)
